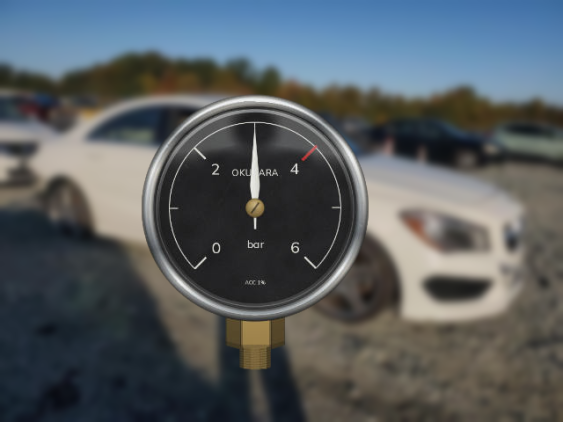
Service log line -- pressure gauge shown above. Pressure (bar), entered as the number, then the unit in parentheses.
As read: 3 (bar)
